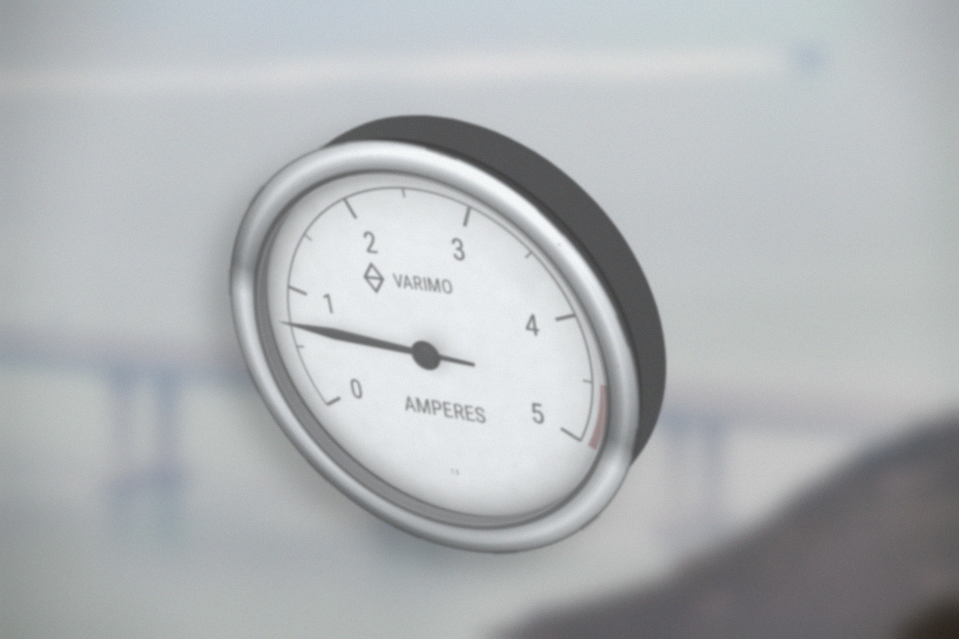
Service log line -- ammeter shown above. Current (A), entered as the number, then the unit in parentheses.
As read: 0.75 (A)
